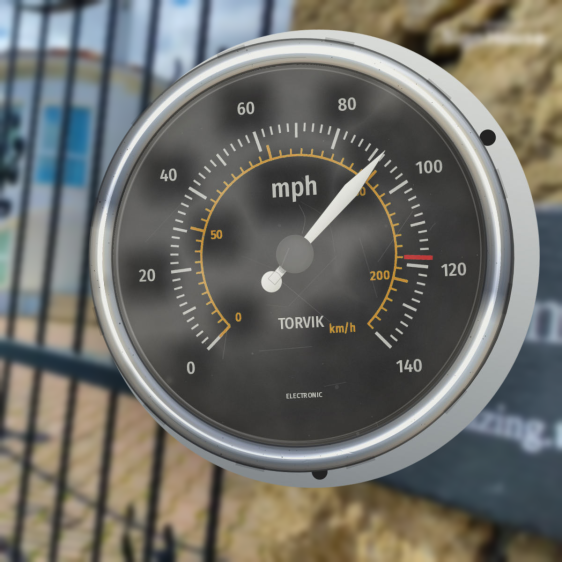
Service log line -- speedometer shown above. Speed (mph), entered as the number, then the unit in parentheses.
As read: 92 (mph)
